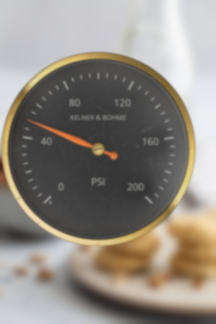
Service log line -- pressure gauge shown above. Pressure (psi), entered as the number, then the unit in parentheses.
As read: 50 (psi)
